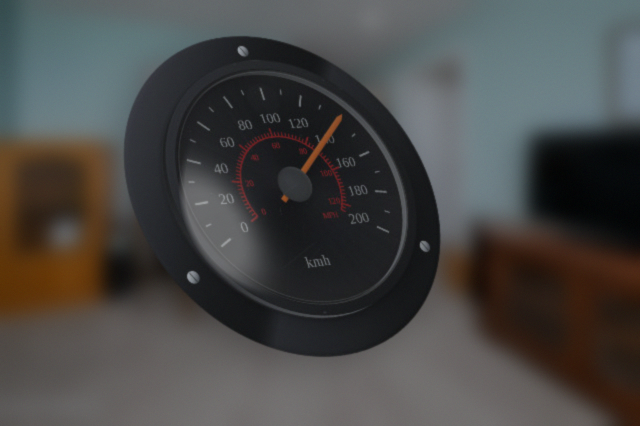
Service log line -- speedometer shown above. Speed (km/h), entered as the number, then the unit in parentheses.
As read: 140 (km/h)
